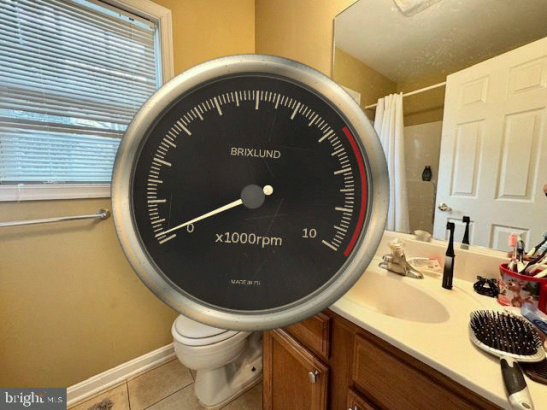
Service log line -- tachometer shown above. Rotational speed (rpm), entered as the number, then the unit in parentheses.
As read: 200 (rpm)
